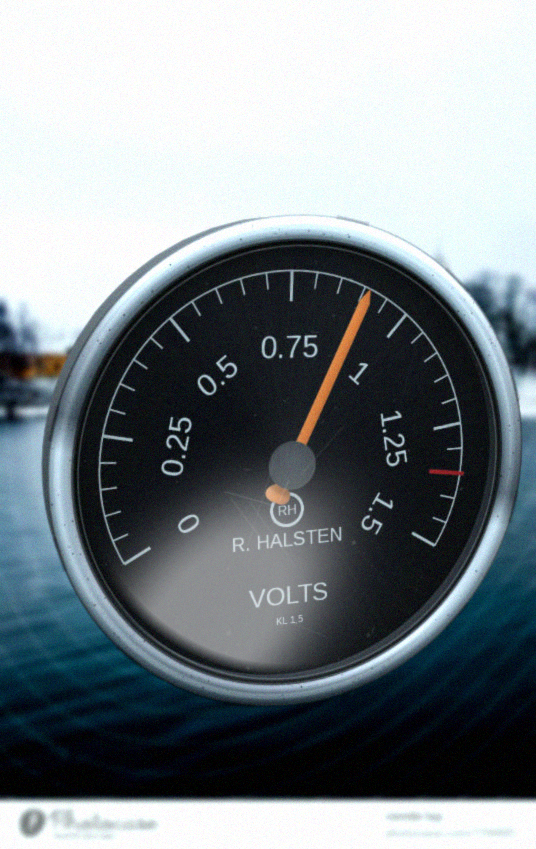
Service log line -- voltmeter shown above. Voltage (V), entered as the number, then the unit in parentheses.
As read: 0.9 (V)
